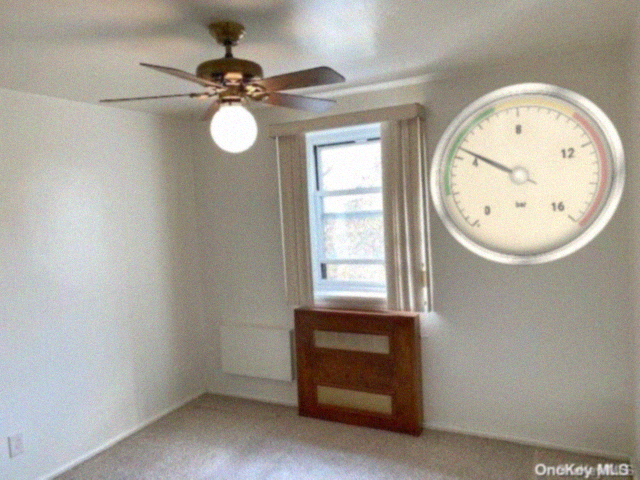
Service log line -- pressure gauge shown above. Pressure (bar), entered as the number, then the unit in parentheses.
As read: 4.5 (bar)
